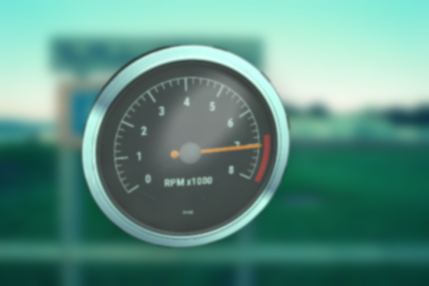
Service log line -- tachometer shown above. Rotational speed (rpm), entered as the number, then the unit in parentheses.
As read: 7000 (rpm)
